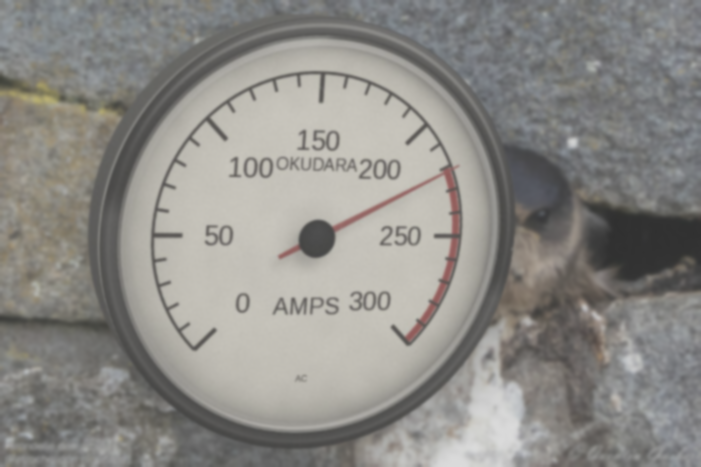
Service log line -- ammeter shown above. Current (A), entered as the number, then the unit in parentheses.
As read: 220 (A)
